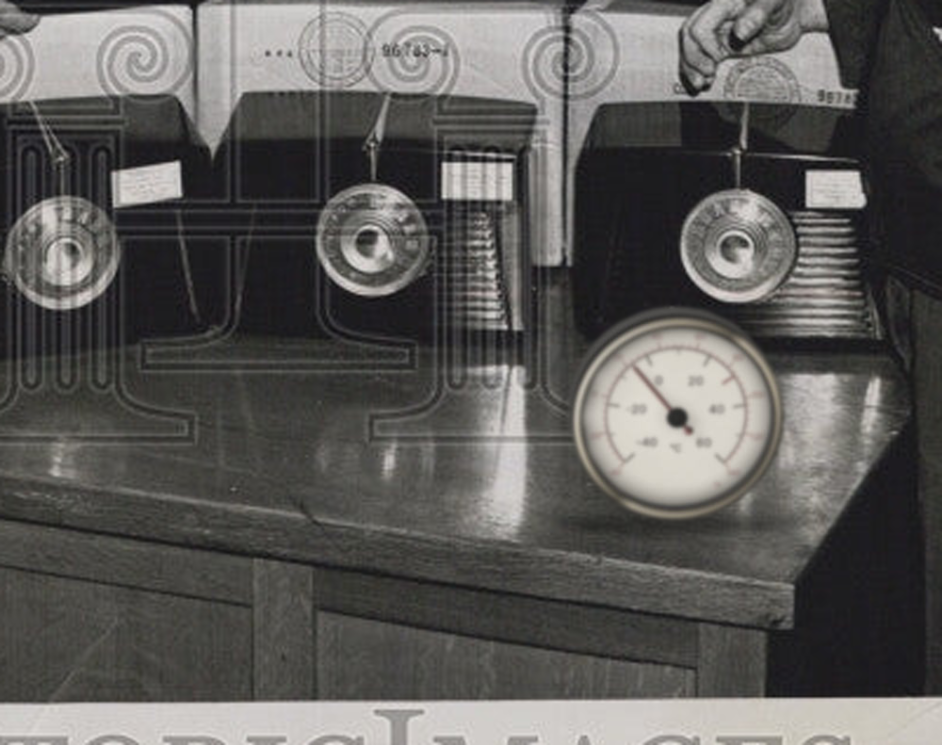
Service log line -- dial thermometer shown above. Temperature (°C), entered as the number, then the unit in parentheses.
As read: -5 (°C)
